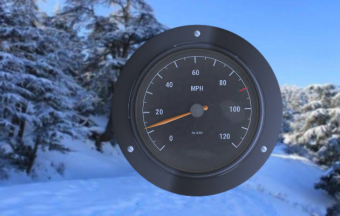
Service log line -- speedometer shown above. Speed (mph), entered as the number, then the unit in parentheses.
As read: 12.5 (mph)
